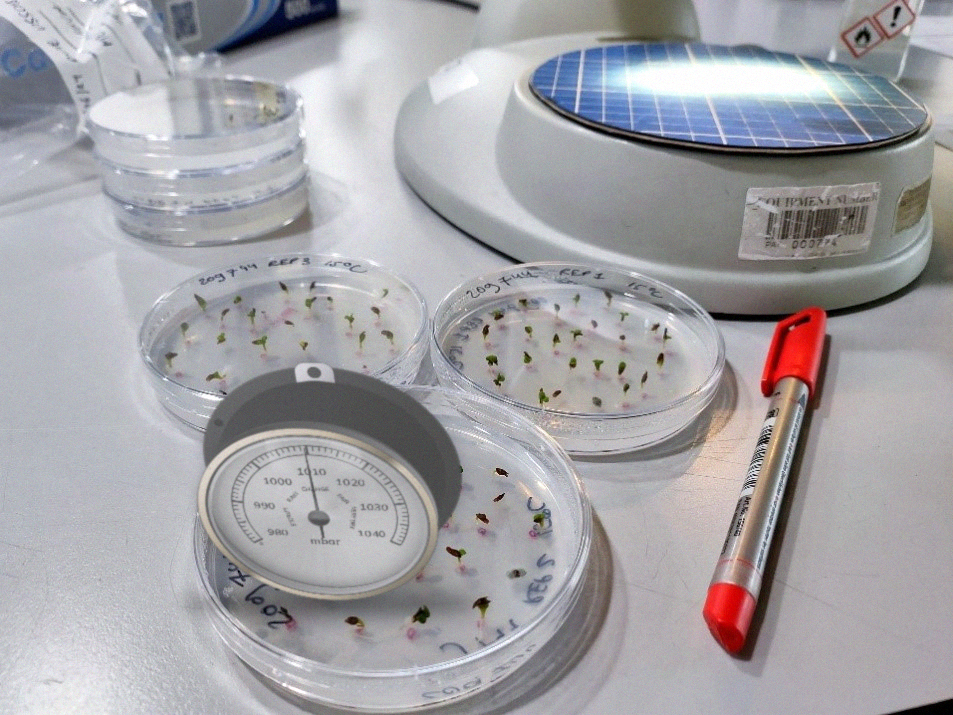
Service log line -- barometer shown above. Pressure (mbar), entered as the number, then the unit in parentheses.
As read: 1010 (mbar)
